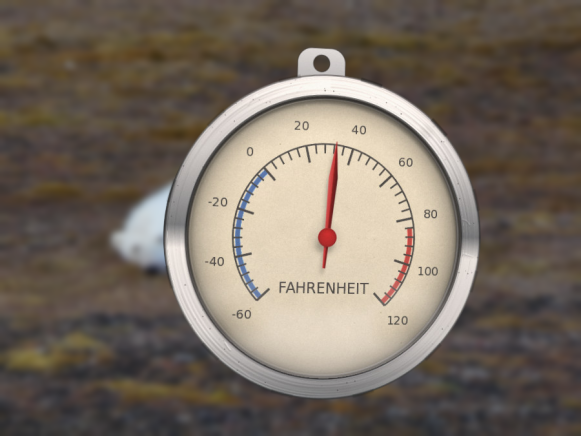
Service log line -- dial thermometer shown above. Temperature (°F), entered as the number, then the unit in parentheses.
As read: 32 (°F)
